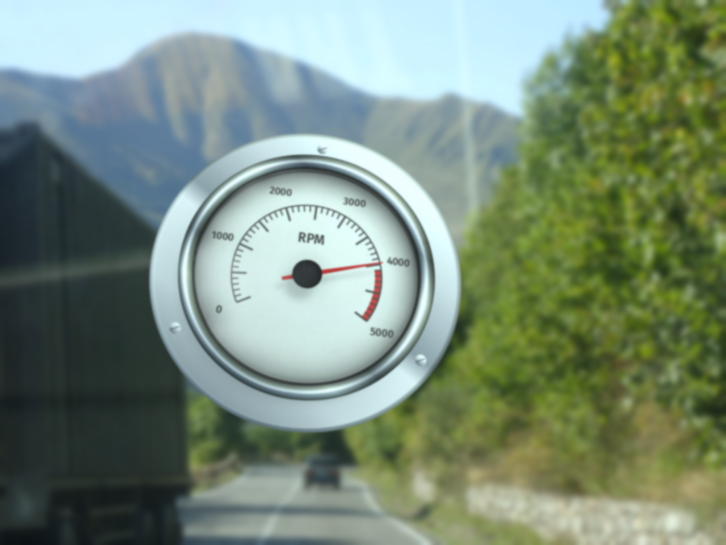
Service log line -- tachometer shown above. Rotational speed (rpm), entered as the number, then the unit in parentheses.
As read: 4000 (rpm)
